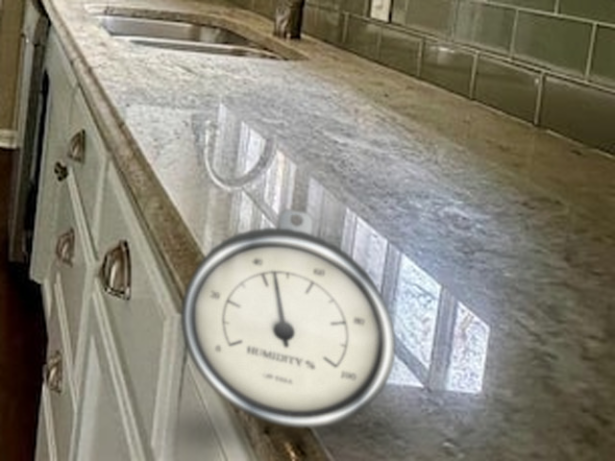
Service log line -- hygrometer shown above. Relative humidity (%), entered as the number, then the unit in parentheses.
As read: 45 (%)
